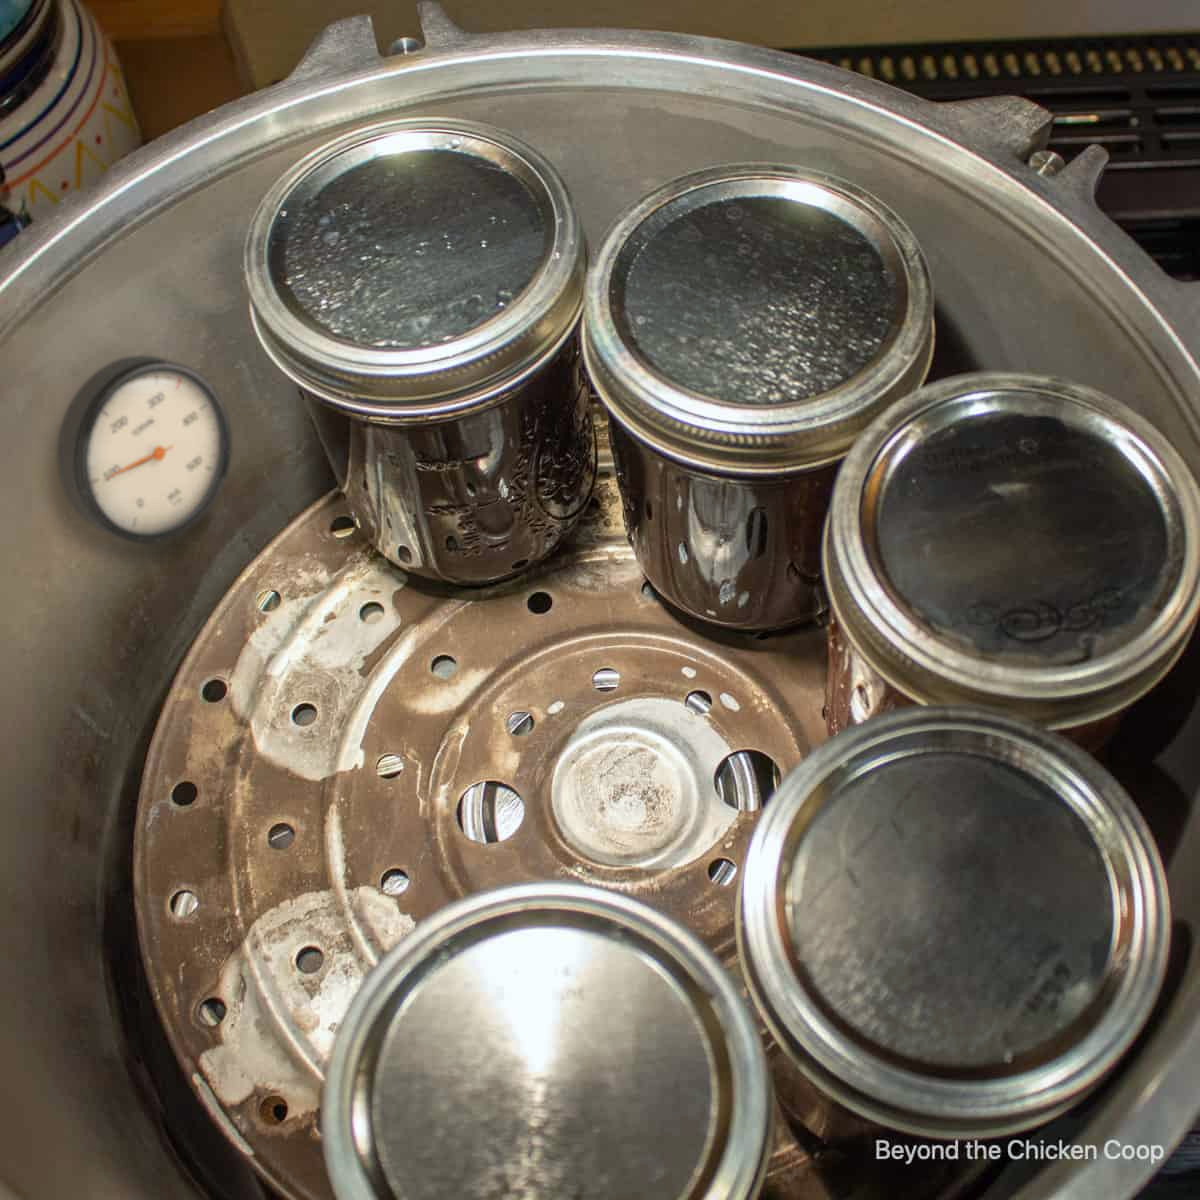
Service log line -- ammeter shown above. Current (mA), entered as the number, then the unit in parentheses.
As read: 100 (mA)
